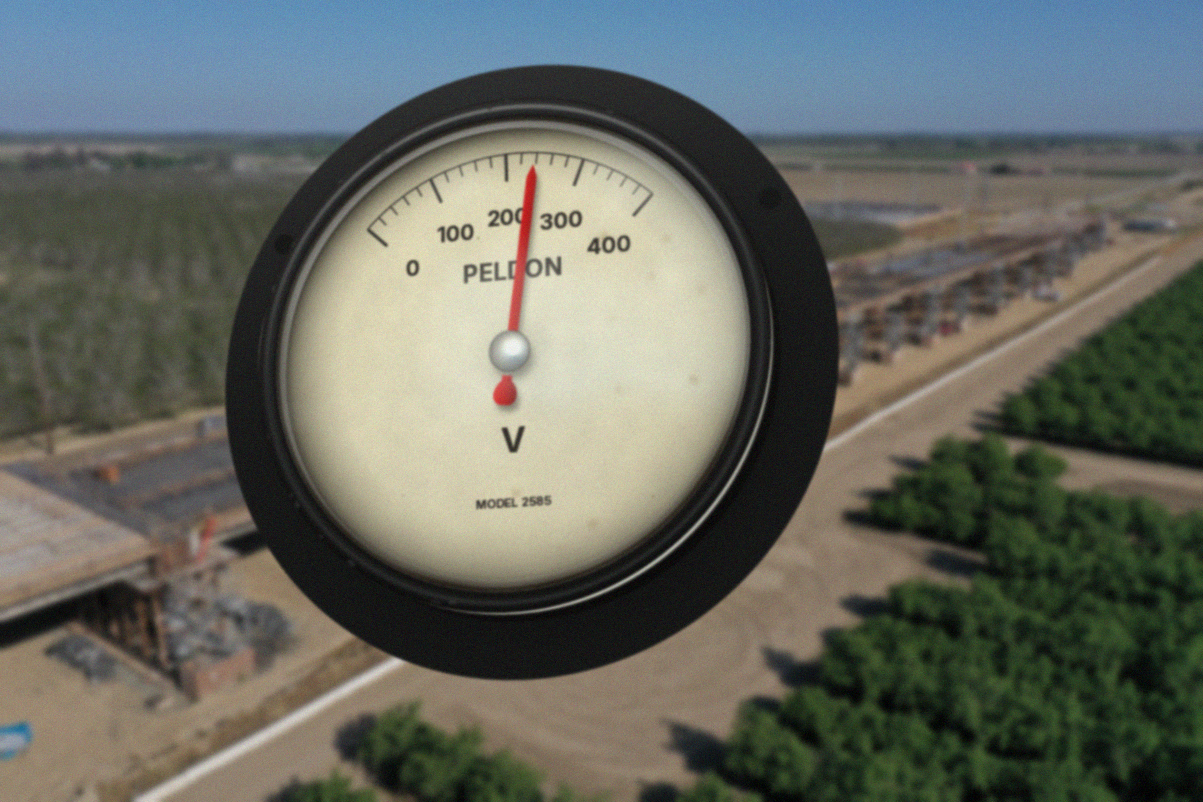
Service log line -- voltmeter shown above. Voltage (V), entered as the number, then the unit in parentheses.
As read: 240 (V)
